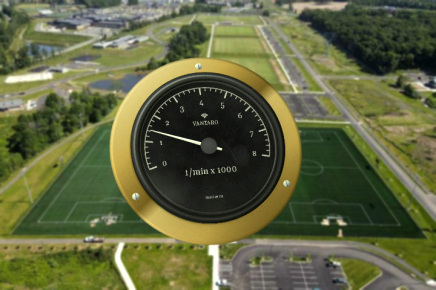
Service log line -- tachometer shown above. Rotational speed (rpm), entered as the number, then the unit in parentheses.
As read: 1400 (rpm)
